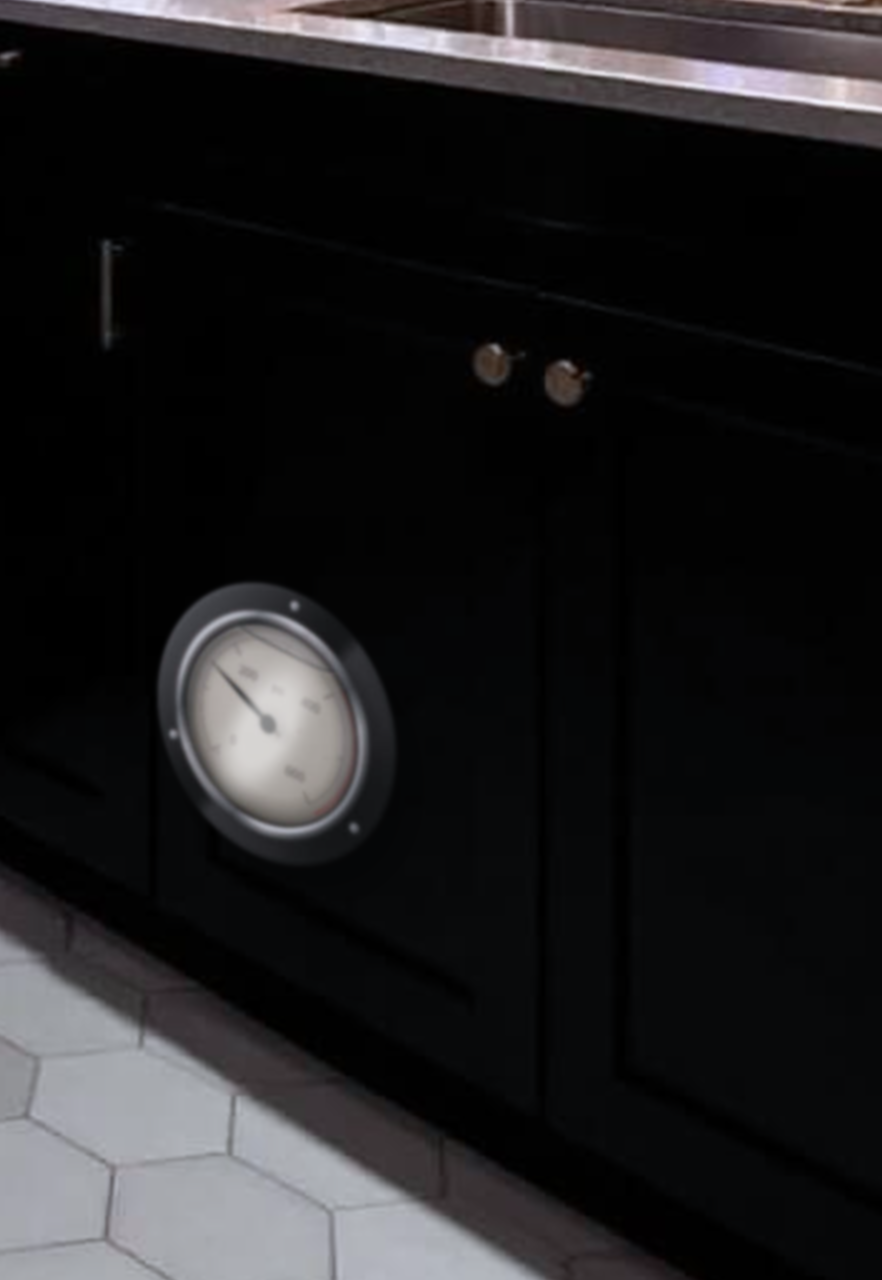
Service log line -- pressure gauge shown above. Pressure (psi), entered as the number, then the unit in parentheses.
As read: 150 (psi)
